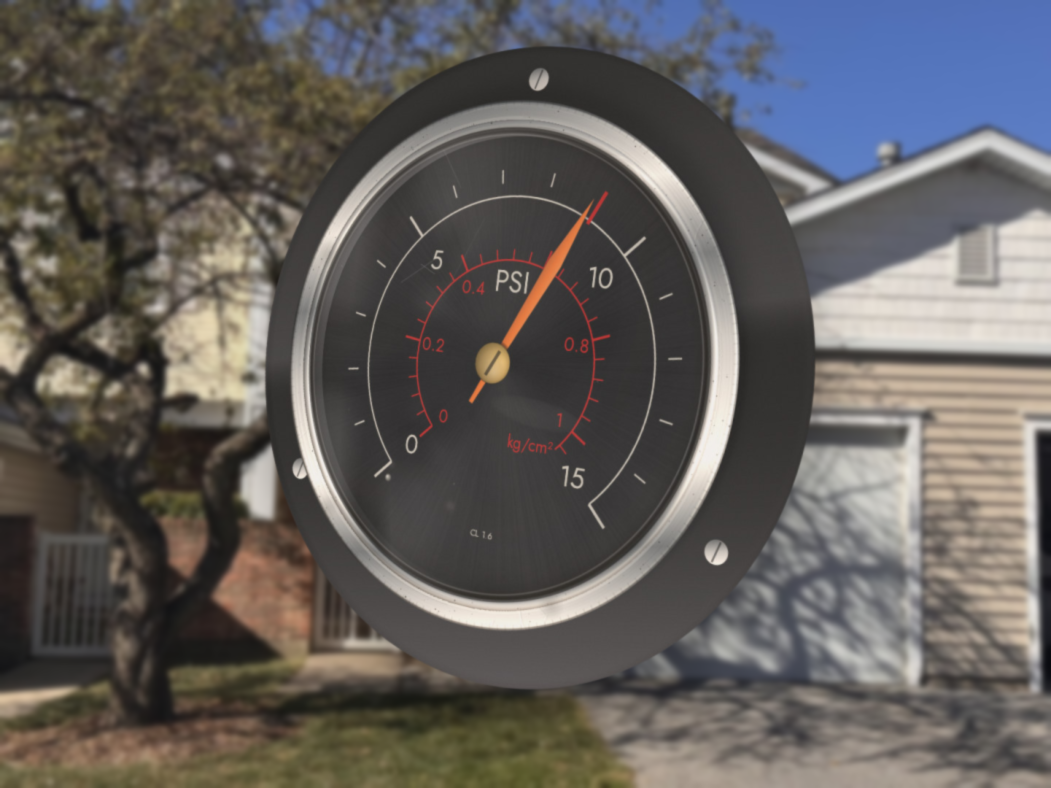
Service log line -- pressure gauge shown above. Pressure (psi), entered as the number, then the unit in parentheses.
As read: 9 (psi)
